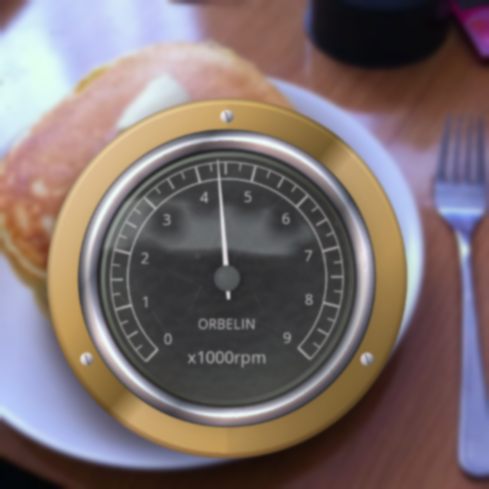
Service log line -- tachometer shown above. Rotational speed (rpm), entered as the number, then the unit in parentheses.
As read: 4375 (rpm)
